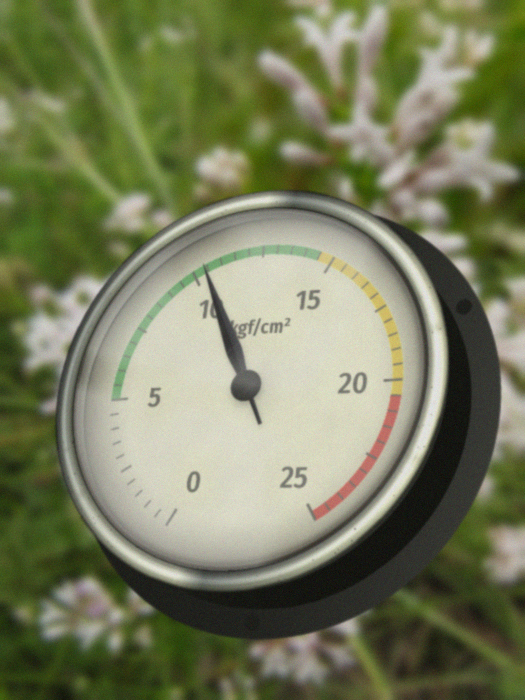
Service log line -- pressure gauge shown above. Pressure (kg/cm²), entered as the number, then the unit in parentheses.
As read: 10.5 (kg/cm²)
